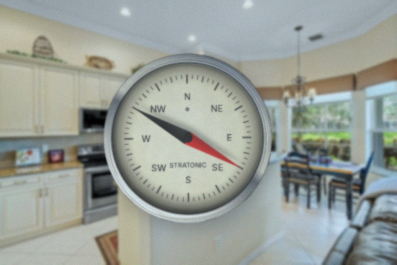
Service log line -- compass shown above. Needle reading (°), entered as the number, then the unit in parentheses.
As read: 120 (°)
